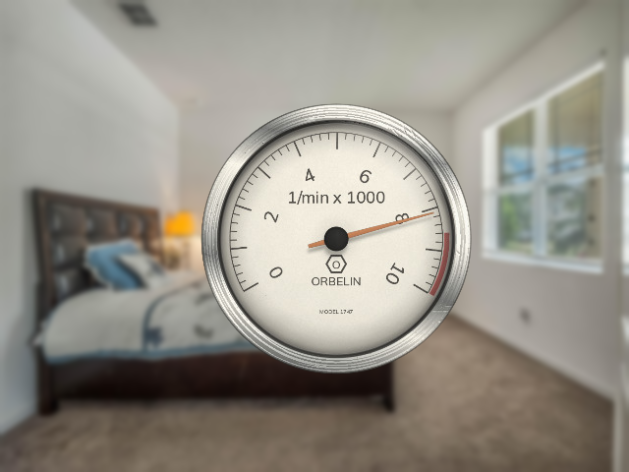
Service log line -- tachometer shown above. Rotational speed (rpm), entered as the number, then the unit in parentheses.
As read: 8100 (rpm)
